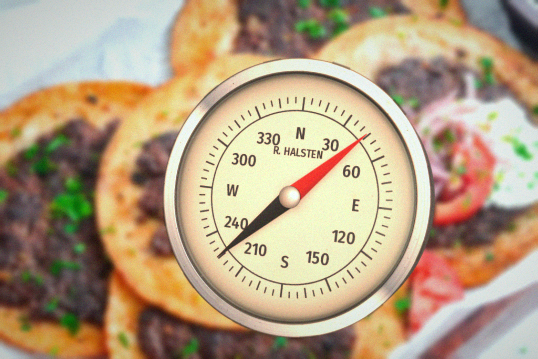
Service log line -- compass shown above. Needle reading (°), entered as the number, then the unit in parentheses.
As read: 45 (°)
